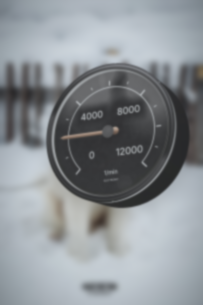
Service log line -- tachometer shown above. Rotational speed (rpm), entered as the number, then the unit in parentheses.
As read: 2000 (rpm)
